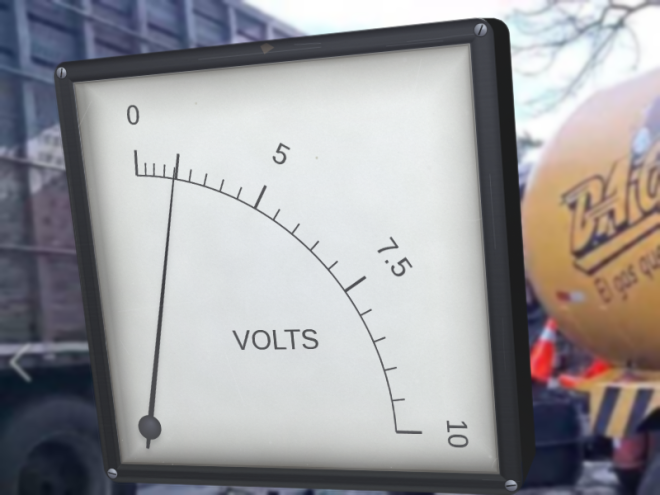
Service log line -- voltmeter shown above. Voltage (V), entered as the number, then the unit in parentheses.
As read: 2.5 (V)
